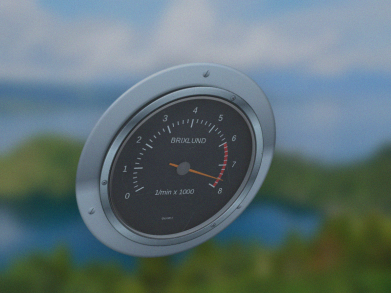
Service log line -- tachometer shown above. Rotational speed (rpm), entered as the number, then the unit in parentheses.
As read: 7600 (rpm)
